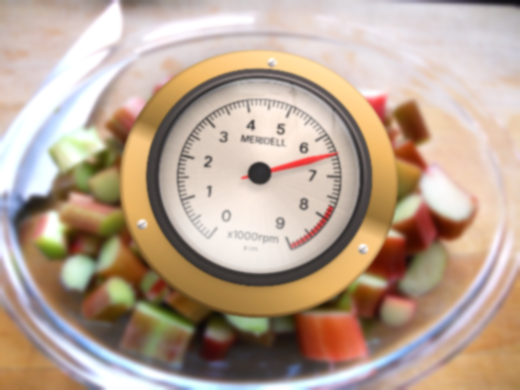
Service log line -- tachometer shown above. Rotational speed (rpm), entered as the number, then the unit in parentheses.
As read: 6500 (rpm)
